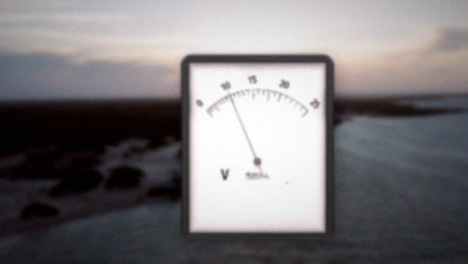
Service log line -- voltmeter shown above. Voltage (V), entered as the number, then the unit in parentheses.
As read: 10 (V)
